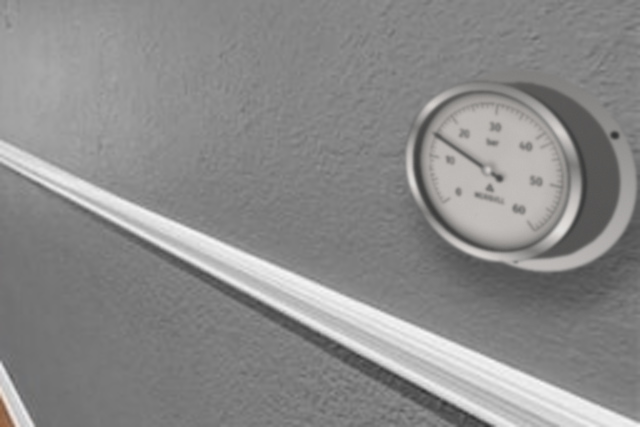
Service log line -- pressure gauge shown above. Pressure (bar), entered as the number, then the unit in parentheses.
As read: 15 (bar)
